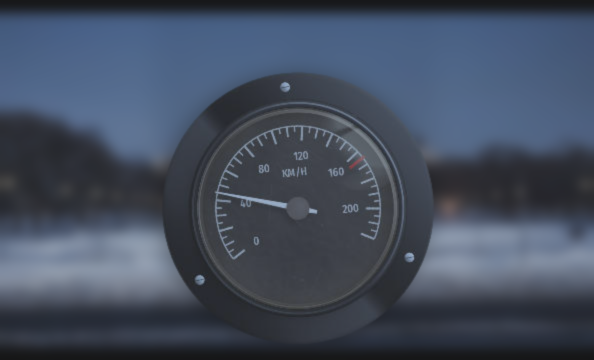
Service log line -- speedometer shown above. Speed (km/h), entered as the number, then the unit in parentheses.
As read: 45 (km/h)
